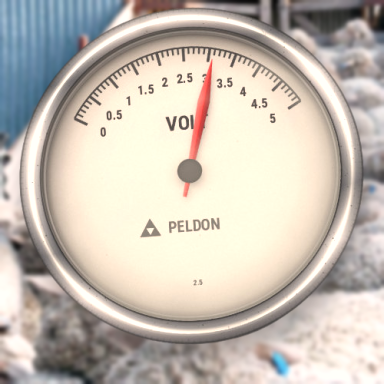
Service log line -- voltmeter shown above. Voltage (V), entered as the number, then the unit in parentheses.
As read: 3.1 (V)
